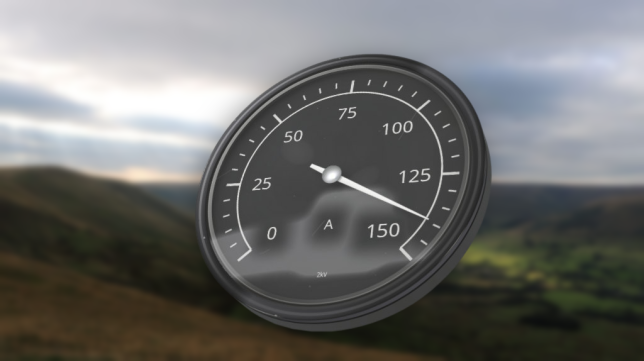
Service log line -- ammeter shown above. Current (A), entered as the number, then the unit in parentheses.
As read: 140 (A)
